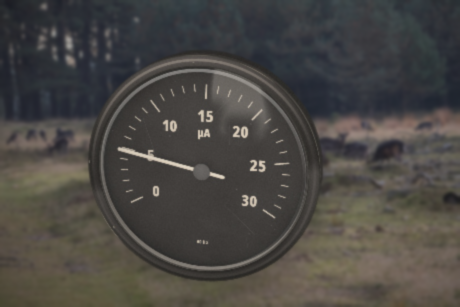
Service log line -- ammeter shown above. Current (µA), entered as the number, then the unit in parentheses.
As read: 5 (µA)
